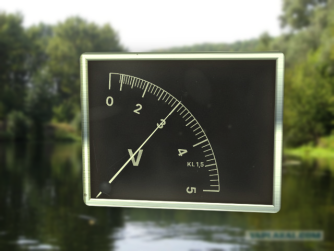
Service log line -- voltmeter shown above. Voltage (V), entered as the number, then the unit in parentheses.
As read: 3 (V)
